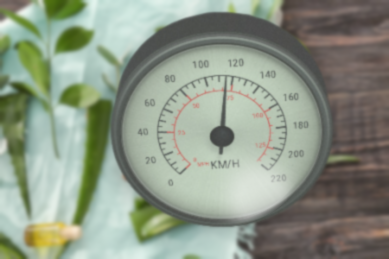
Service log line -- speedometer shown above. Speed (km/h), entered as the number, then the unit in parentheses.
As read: 115 (km/h)
